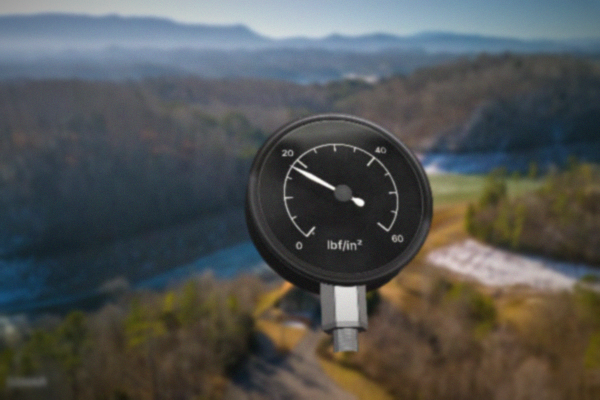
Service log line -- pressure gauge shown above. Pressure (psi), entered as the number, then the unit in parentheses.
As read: 17.5 (psi)
